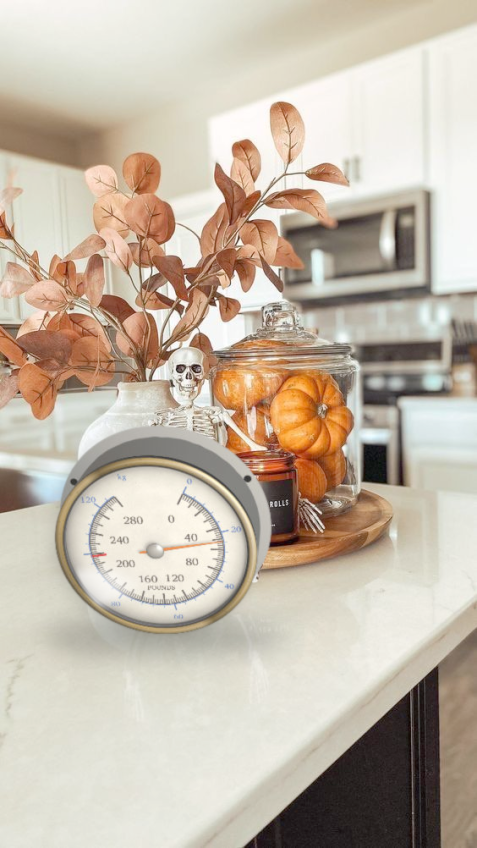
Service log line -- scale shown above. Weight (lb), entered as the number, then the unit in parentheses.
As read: 50 (lb)
